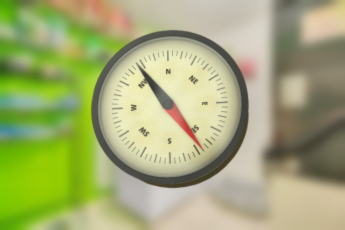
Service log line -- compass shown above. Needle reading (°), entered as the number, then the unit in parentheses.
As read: 145 (°)
